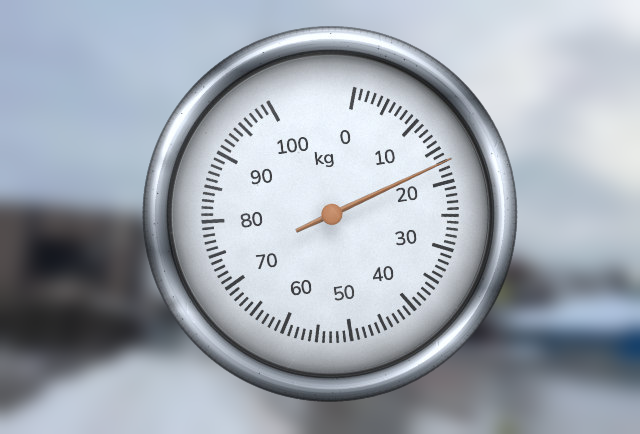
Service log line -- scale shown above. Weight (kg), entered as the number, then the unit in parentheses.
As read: 17 (kg)
